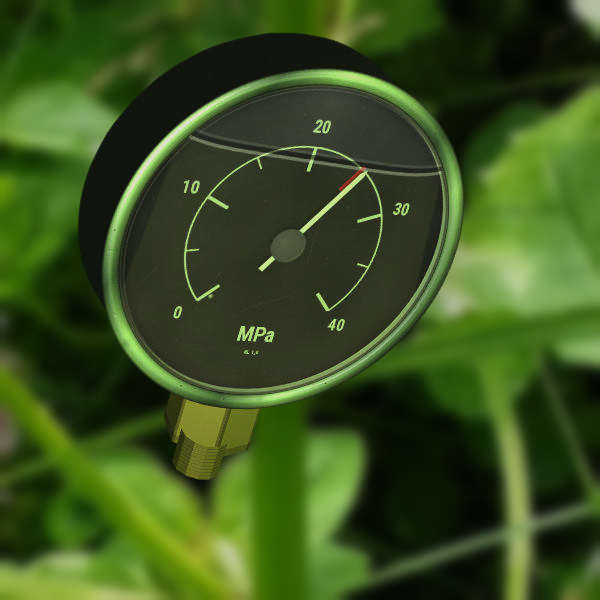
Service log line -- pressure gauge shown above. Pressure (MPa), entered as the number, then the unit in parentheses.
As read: 25 (MPa)
